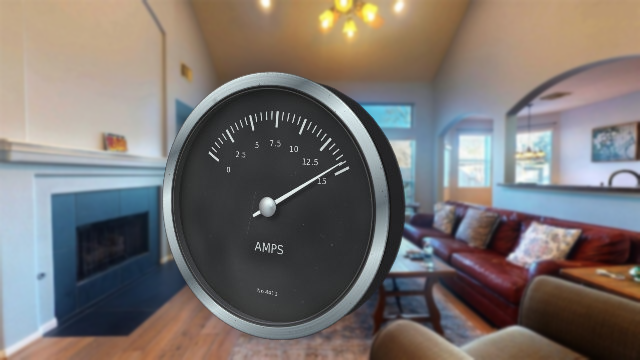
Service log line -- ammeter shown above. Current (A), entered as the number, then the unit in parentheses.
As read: 14.5 (A)
